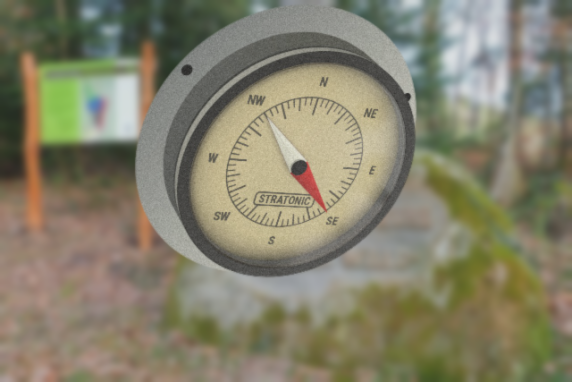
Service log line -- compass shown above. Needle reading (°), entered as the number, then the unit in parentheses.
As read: 135 (°)
